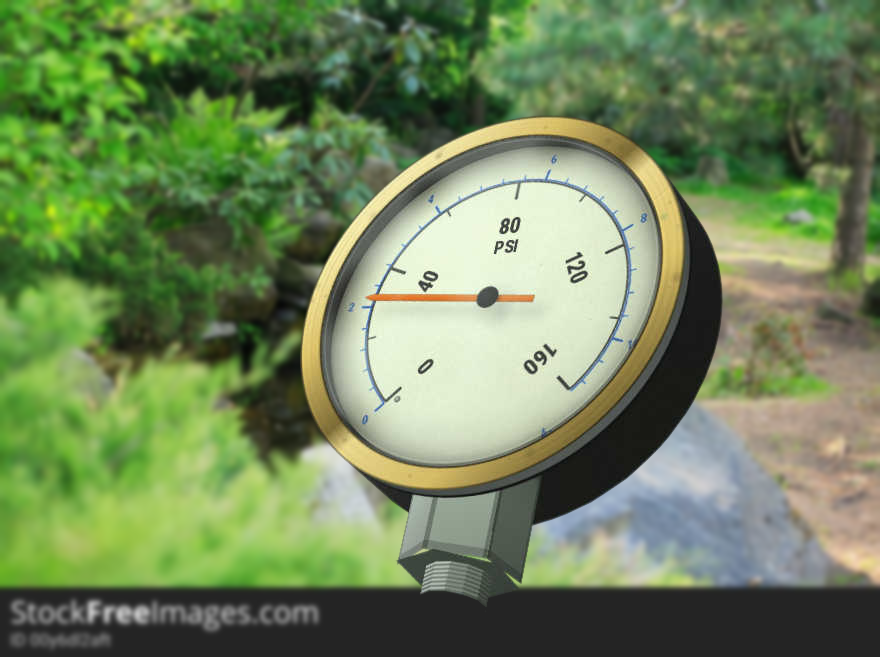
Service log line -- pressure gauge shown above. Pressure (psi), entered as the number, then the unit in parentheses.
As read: 30 (psi)
